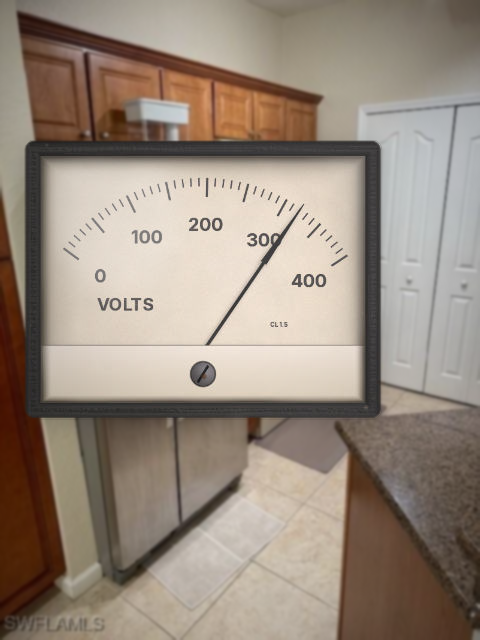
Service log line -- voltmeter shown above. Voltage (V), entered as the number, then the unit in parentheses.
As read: 320 (V)
